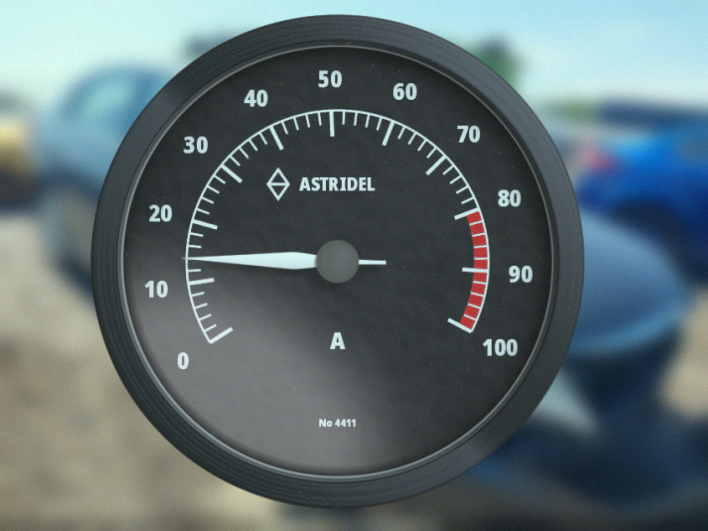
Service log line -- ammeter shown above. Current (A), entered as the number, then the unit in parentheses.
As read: 14 (A)
